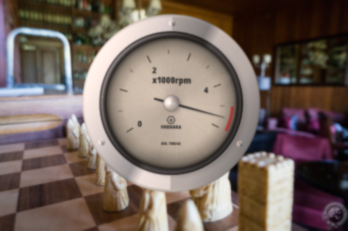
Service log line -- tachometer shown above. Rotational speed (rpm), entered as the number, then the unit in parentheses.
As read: 4750 (rpm)
